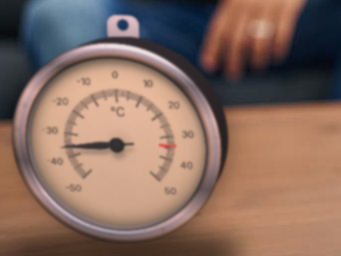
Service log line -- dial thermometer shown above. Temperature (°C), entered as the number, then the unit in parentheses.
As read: -35 (°C)
